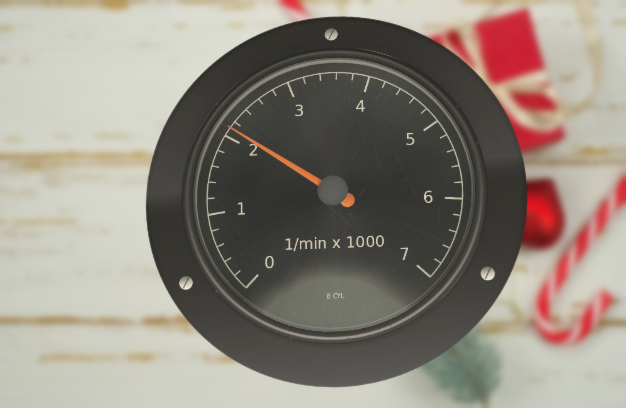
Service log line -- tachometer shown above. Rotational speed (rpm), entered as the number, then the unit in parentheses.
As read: 2100 (rpm)
